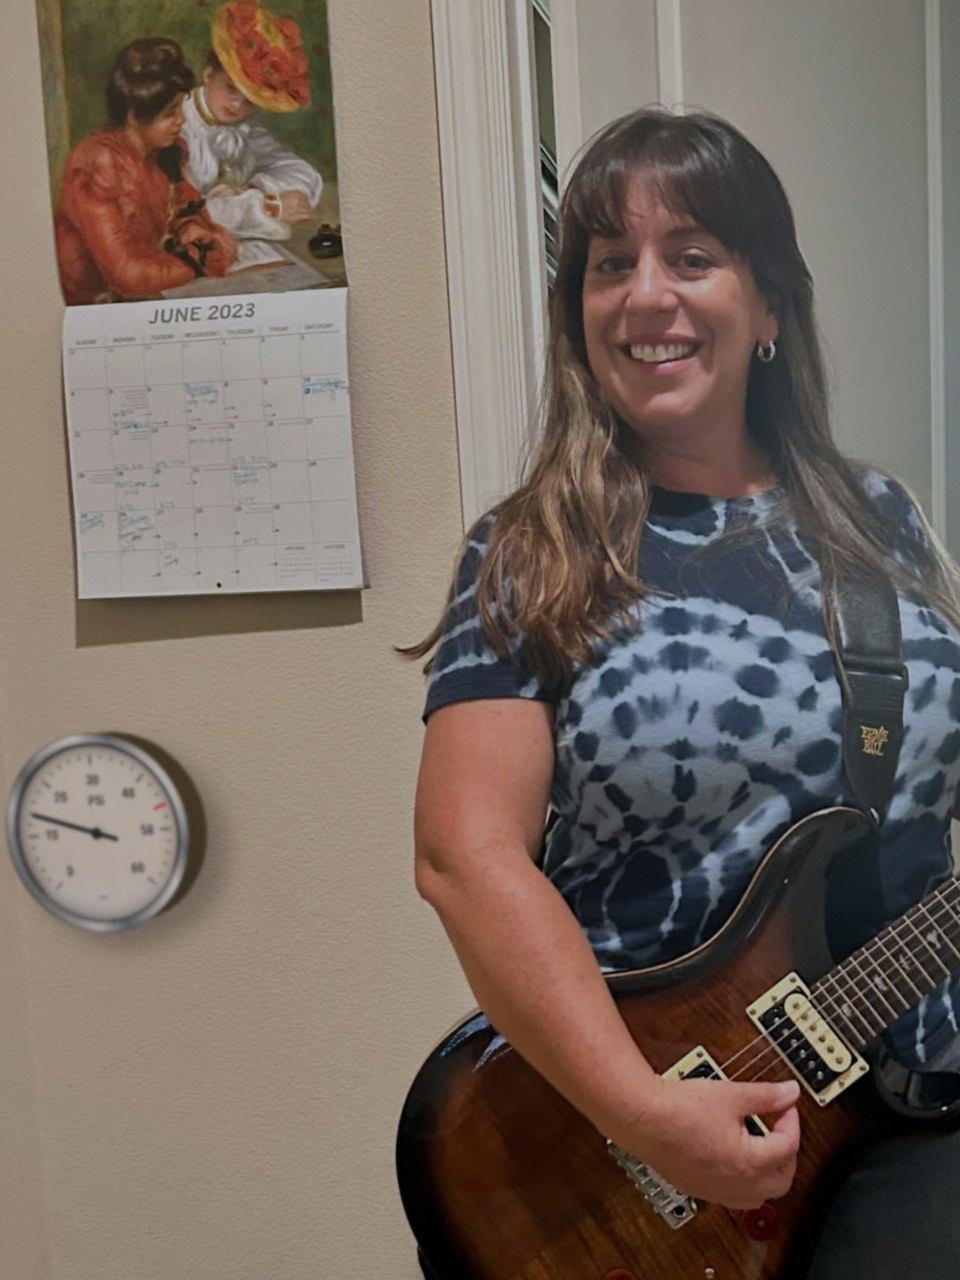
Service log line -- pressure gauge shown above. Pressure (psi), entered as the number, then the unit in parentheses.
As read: 14 (psi)
